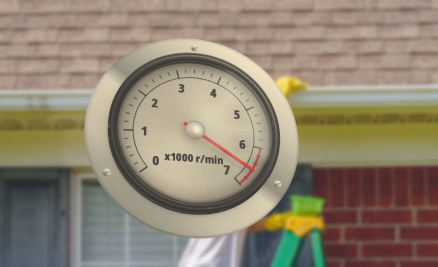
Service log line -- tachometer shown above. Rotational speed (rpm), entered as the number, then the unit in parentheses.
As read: 6600 (rpm)
